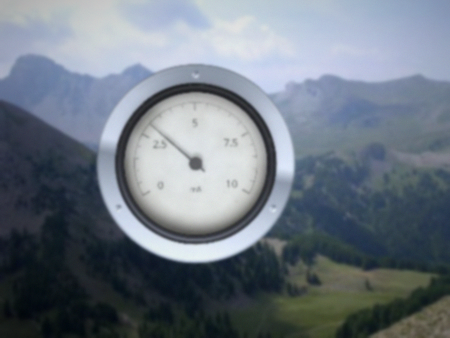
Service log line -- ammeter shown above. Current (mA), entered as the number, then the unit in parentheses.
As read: 3 (mA)
